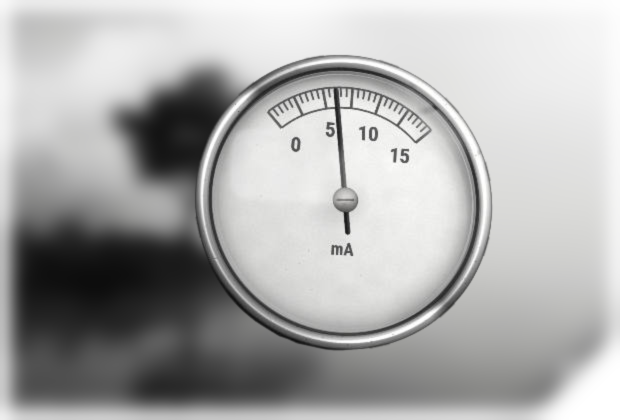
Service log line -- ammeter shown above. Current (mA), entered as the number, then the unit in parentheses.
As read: 6 (mA)
